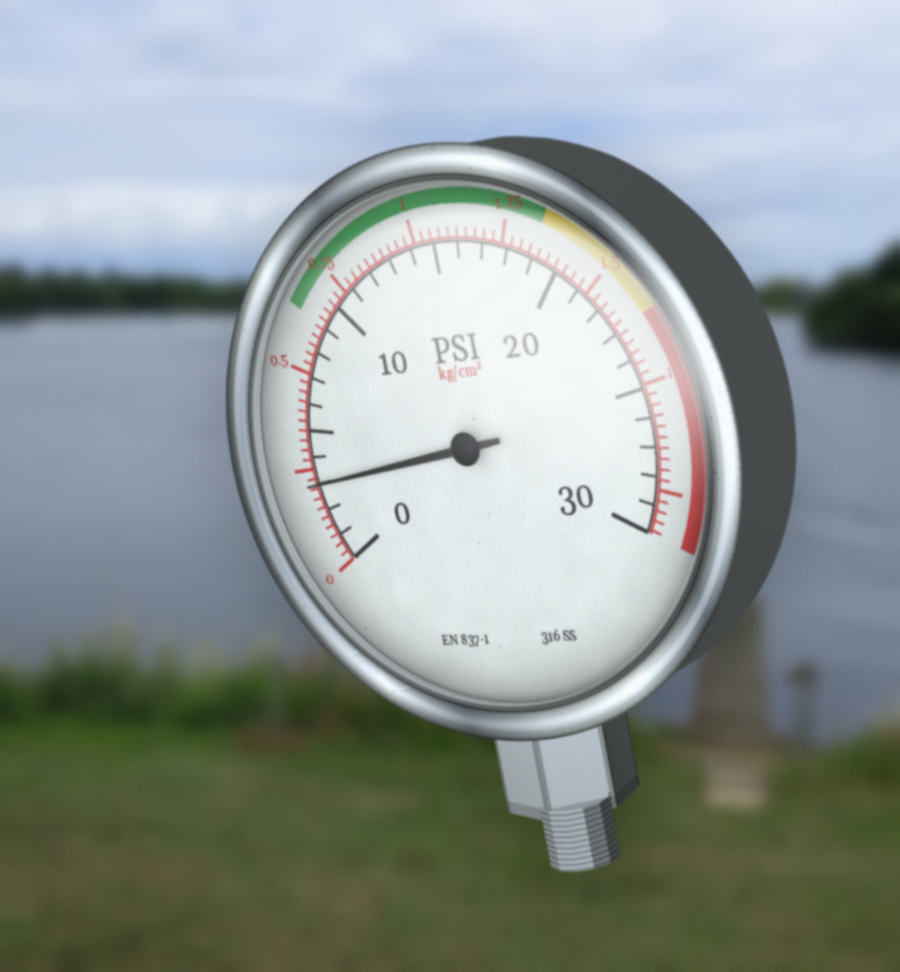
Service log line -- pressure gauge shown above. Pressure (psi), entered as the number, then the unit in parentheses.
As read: 3 (psi)
